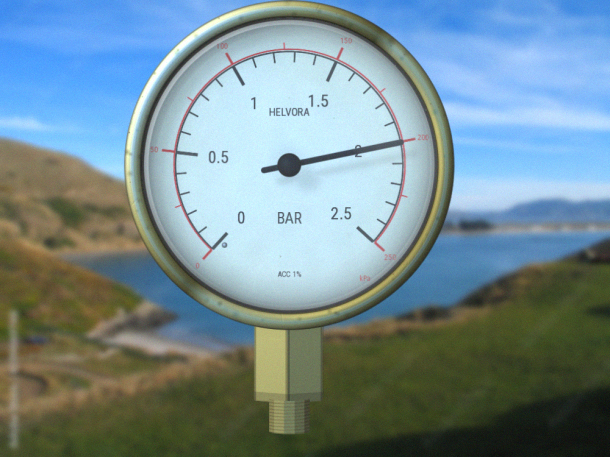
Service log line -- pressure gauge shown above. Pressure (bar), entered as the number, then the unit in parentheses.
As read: 2 (bar)
